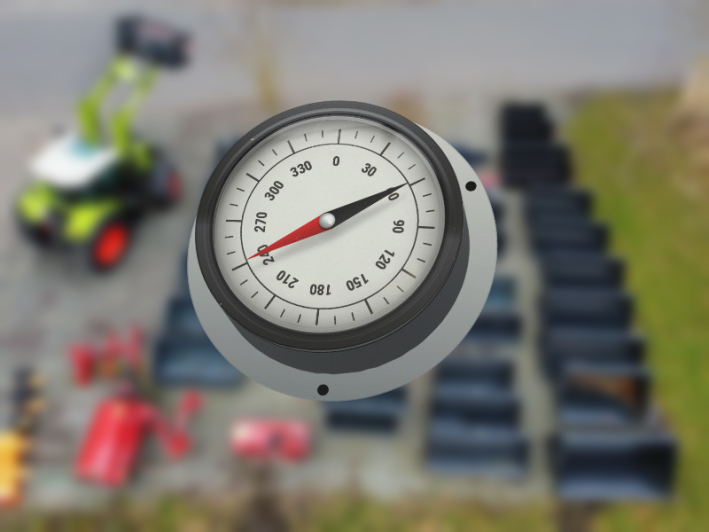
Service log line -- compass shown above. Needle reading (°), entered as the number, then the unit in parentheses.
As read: 240 (°)
